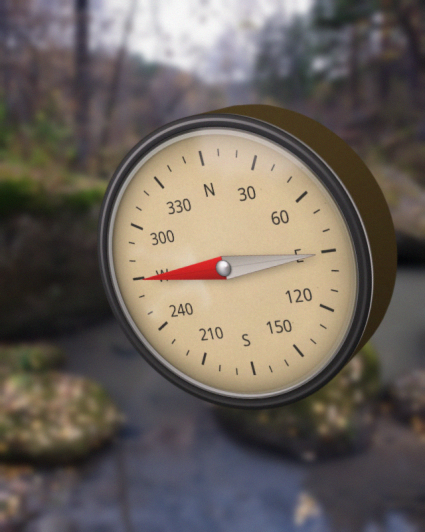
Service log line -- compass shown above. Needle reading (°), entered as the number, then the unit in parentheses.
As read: 270 (°)
